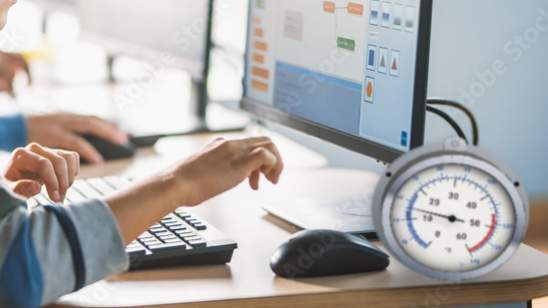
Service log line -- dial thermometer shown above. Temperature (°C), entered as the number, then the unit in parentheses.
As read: 14 (°C)
